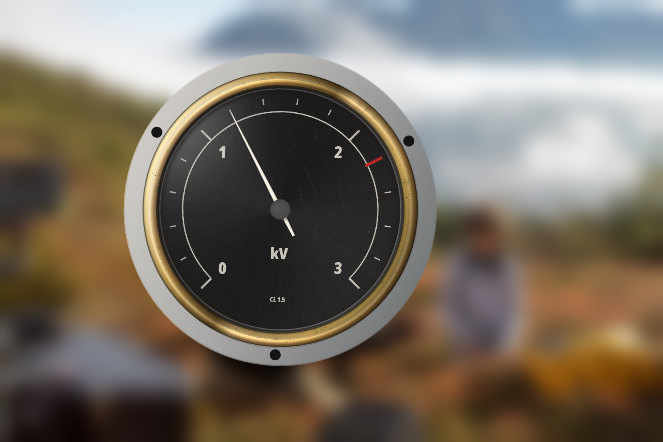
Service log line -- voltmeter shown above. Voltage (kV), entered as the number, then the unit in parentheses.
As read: 1.2 (kV)
